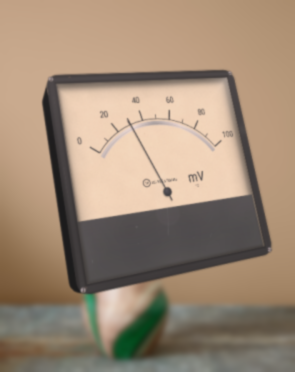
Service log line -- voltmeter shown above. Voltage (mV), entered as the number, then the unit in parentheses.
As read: 30 (mV)
